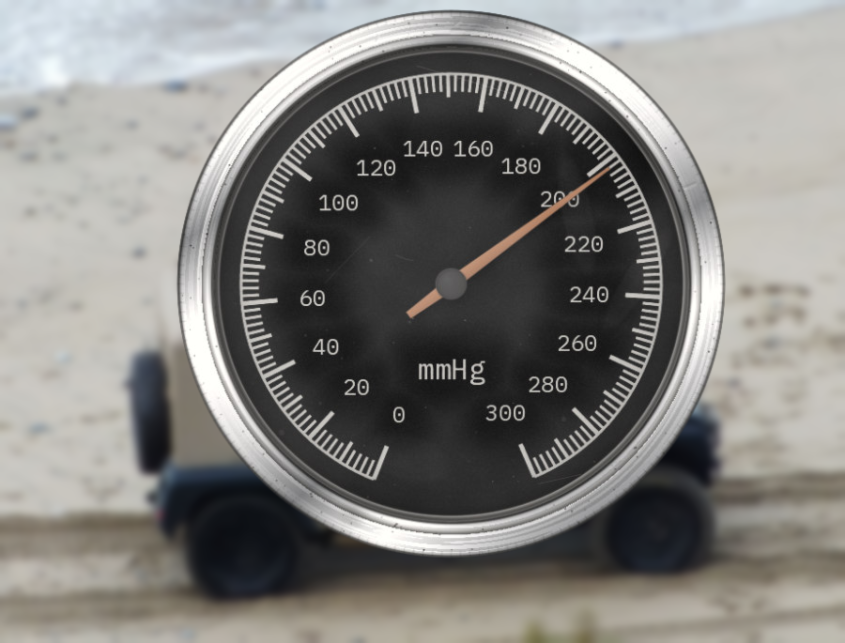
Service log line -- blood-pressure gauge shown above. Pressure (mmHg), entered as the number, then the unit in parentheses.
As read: 202 (mmHg)
